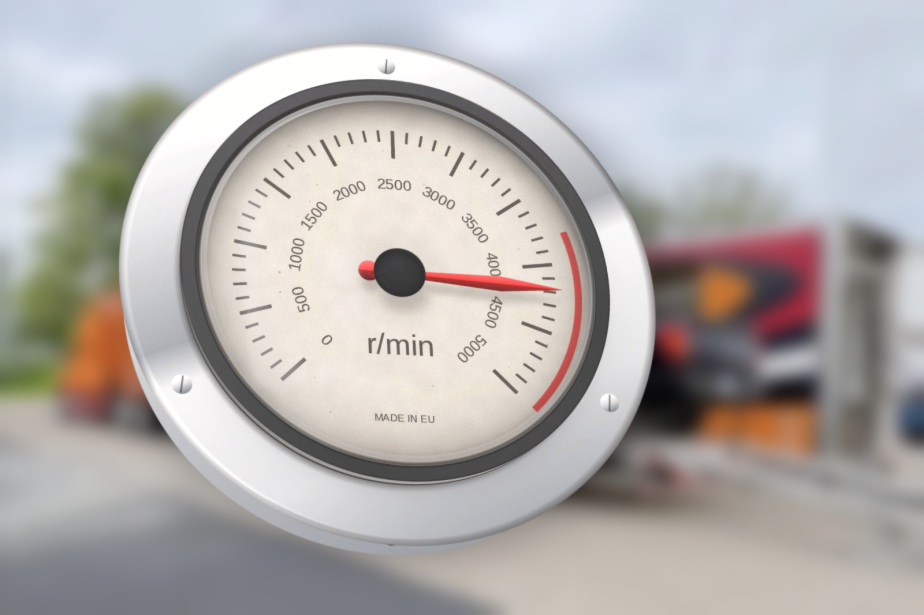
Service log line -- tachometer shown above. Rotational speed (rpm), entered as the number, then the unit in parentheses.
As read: 4200 (rpm)
